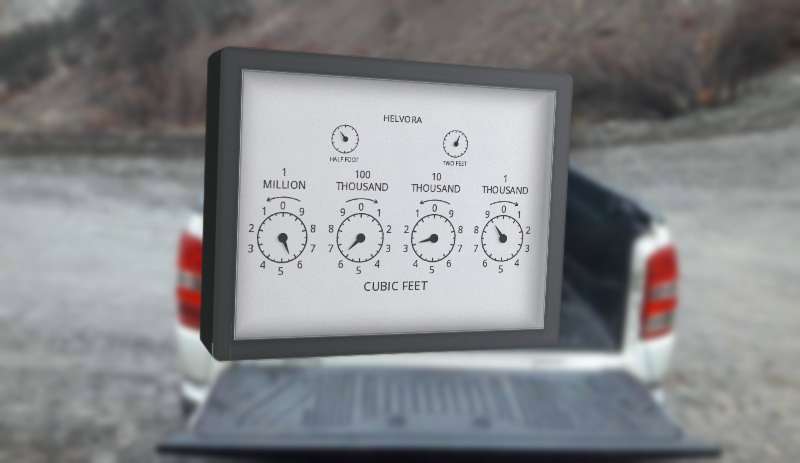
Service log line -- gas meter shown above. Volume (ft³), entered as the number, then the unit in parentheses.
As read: 562900 (ft³)
